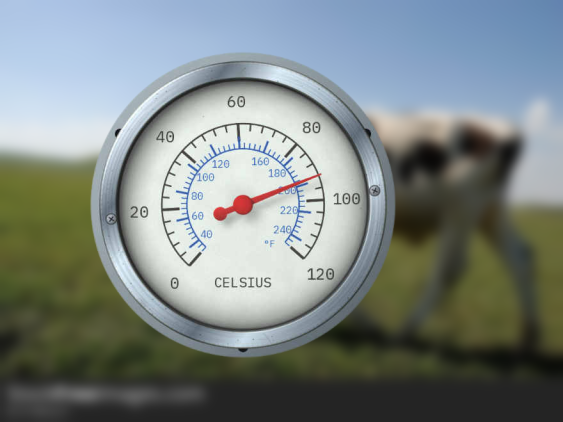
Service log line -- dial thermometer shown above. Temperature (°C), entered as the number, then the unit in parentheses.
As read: 92 (°C)
